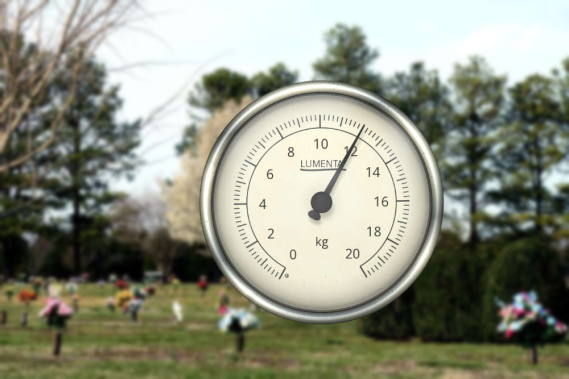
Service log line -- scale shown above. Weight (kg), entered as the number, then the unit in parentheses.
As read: 12 (kg)
